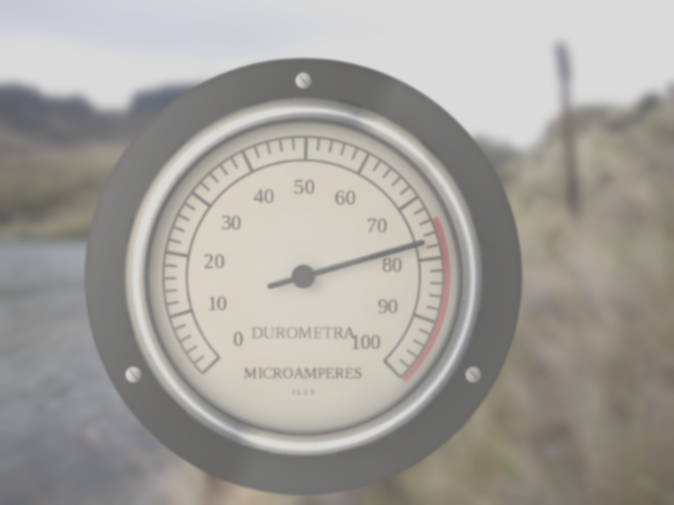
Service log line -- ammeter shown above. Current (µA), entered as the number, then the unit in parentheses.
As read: 77 (µA)
